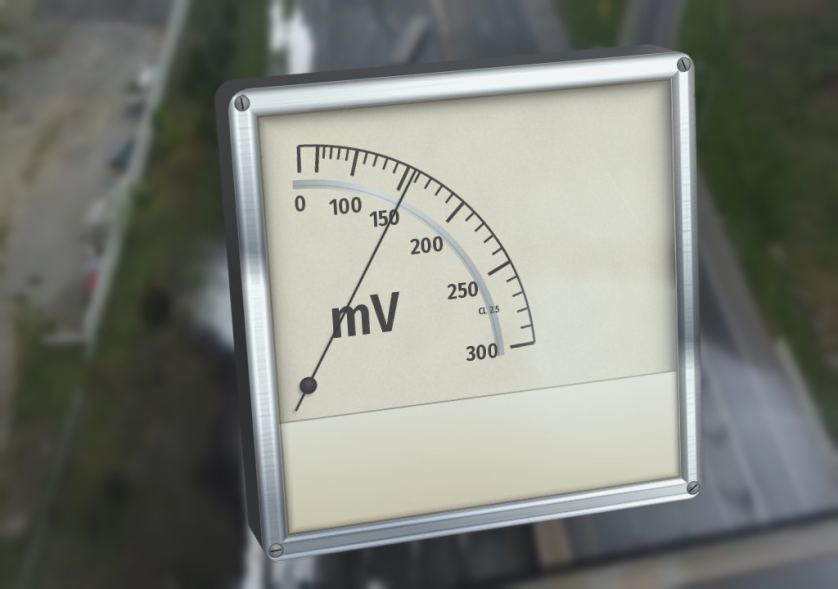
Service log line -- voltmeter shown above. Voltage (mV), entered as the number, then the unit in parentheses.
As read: 155 (mV)
